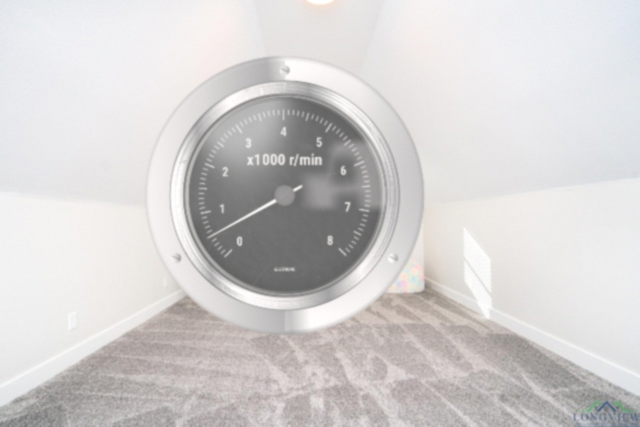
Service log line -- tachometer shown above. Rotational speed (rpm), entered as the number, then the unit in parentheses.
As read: 500 (rpm)
